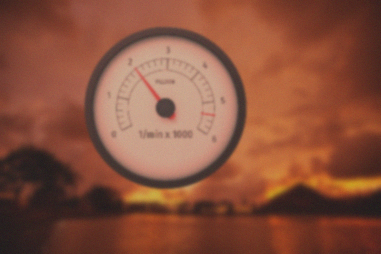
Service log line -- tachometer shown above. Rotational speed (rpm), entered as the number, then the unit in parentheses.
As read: 2000 (rpm)
